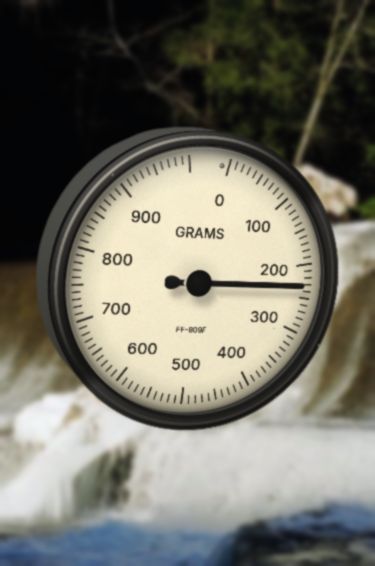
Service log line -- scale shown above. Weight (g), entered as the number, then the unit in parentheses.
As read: 230 (g)
